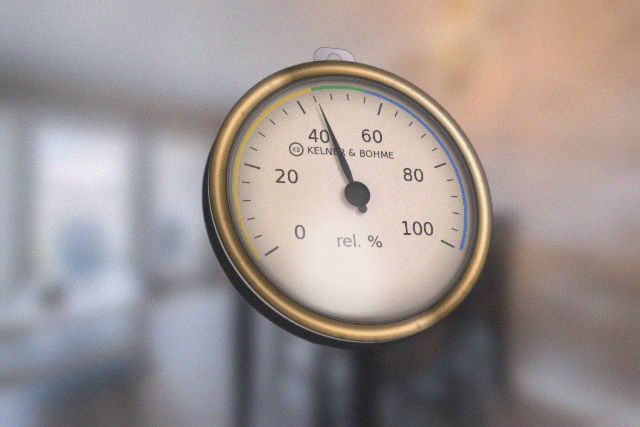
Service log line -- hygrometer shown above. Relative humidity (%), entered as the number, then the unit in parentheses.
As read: 44 (%)
